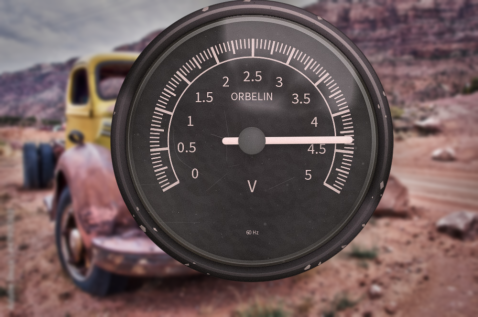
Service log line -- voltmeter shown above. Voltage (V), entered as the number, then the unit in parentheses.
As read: 4.35 (V)
